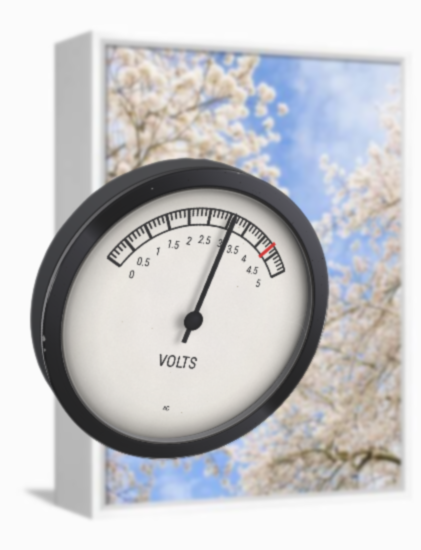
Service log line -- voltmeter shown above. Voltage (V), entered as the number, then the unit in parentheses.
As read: 3 (V)
